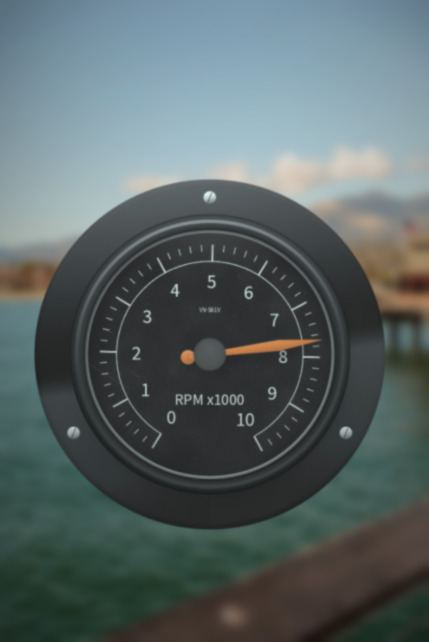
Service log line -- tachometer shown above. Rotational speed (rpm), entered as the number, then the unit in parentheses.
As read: 7700 (rpm)
